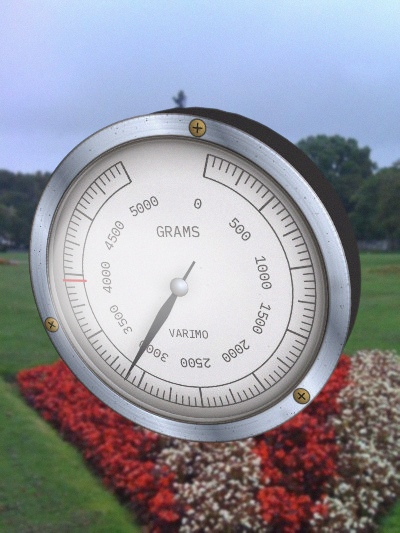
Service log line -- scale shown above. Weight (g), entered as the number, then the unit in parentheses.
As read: 3100 (g)
